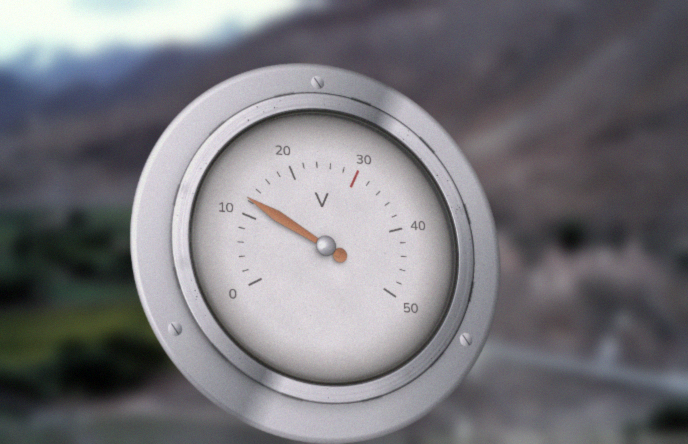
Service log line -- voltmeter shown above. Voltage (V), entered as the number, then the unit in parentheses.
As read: 12 (V)
